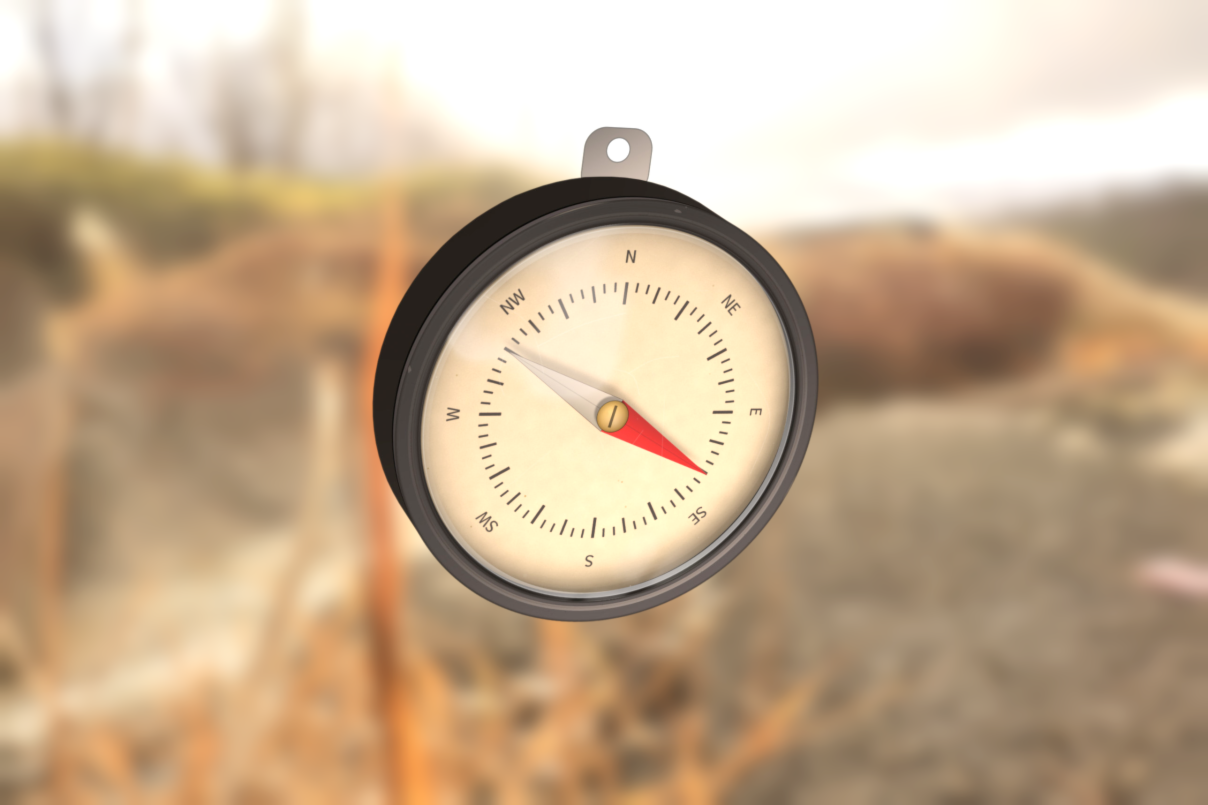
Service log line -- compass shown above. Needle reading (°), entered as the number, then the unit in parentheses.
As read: 120 (°)
